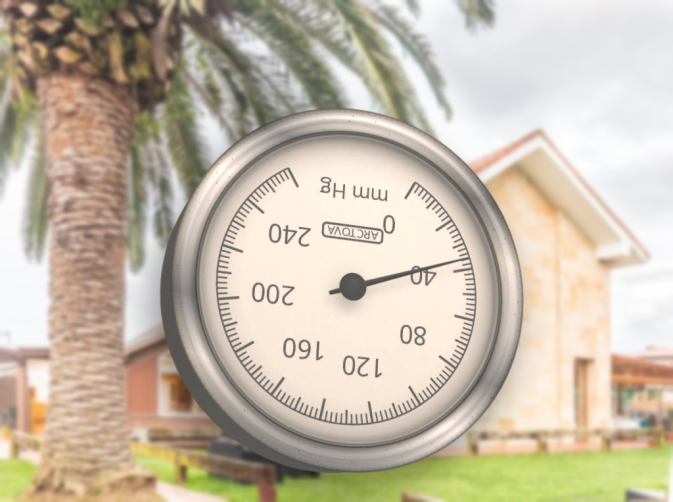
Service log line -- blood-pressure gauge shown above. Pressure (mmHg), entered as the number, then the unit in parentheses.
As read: 36 (mmHg)
